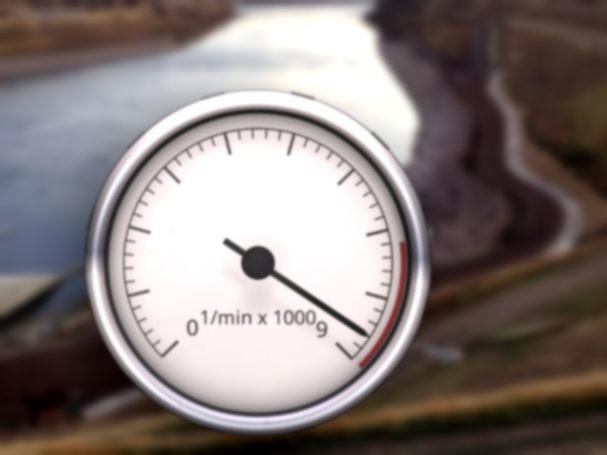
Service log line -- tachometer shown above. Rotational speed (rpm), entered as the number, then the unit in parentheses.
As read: 8600 (rpm)
